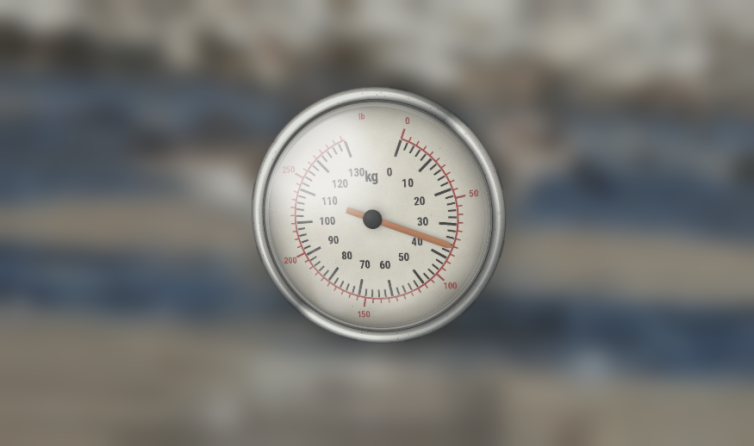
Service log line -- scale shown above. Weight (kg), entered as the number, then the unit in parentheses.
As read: 36 (kg)
